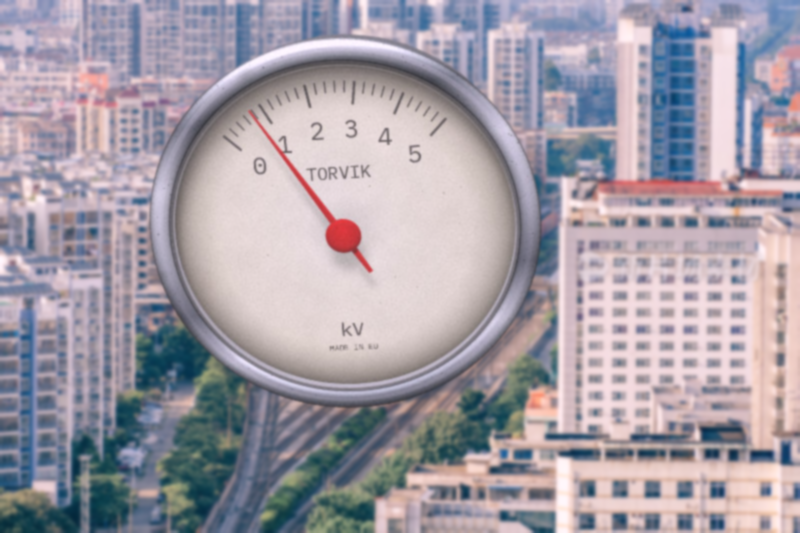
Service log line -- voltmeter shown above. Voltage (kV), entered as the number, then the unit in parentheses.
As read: 0.8 (kV)
